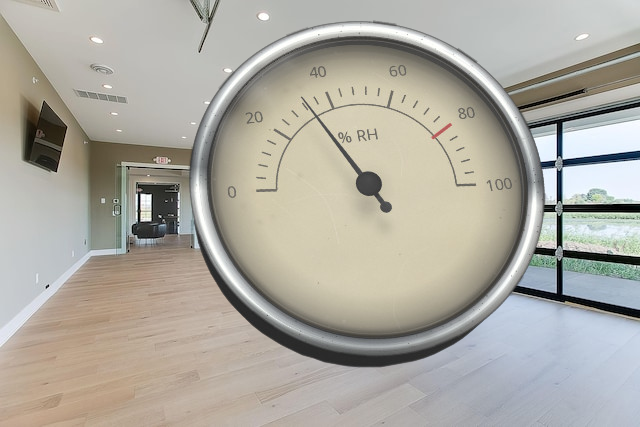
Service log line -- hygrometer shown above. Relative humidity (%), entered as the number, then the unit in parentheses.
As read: 32 (%)
